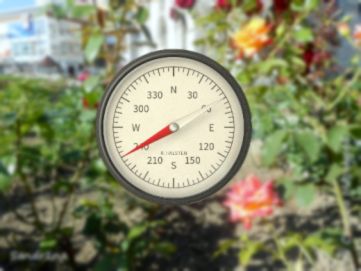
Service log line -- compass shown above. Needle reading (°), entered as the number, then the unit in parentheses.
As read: 240 (°)
